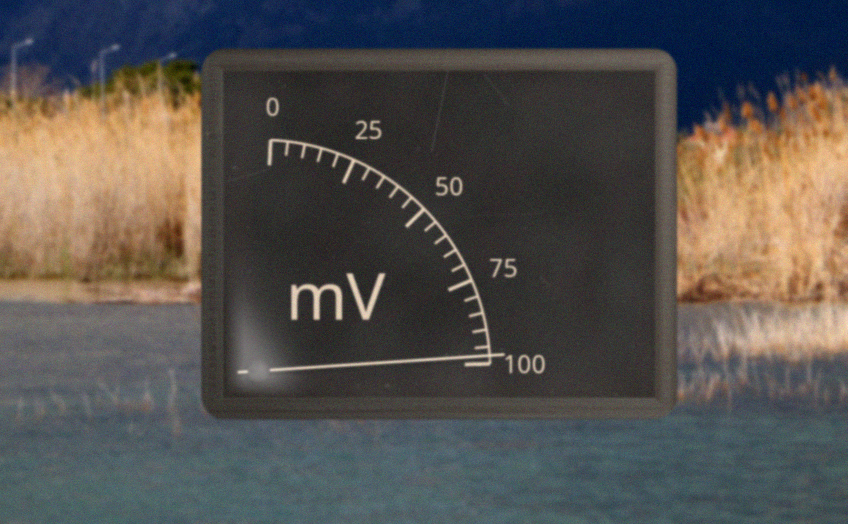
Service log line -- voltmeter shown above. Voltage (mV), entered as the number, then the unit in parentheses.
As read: 97.5 (mV)
